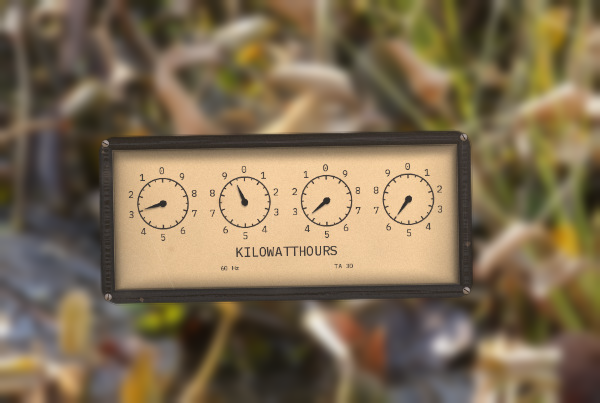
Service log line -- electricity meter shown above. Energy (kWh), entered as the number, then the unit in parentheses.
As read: 2936 (kWh)
